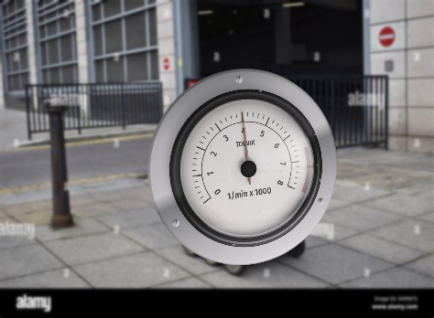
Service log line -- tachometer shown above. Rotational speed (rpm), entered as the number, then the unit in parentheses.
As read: 4000 (rpm)
